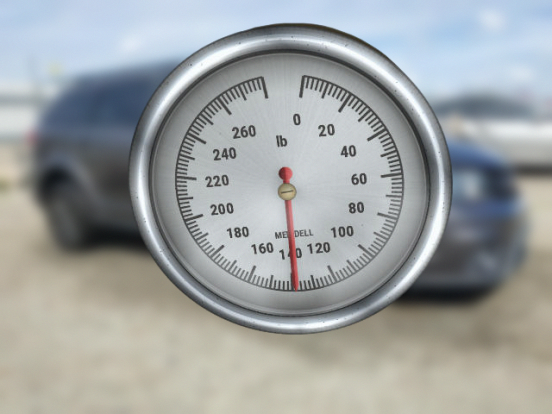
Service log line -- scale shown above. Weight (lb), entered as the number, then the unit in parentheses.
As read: 138 (lb)
